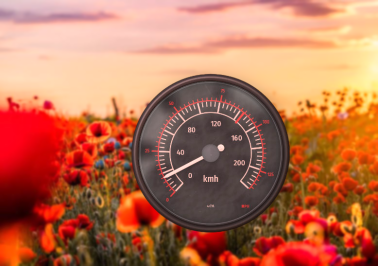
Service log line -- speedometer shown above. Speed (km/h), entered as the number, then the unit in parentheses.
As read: 16 (km/h)
